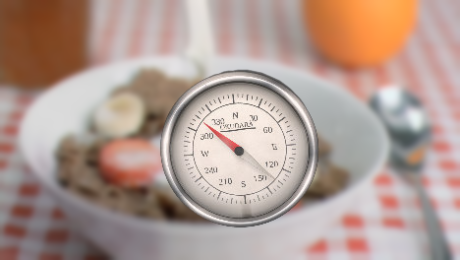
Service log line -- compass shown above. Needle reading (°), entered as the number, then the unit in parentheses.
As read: 315 (°)
